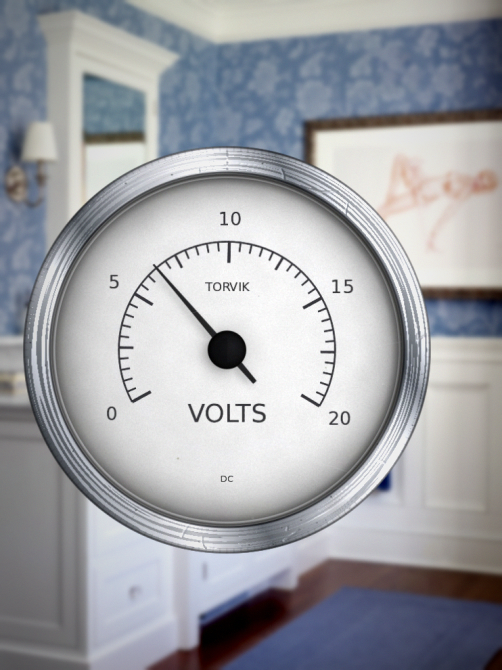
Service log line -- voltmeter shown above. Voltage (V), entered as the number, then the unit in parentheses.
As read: 6.5 (V)
